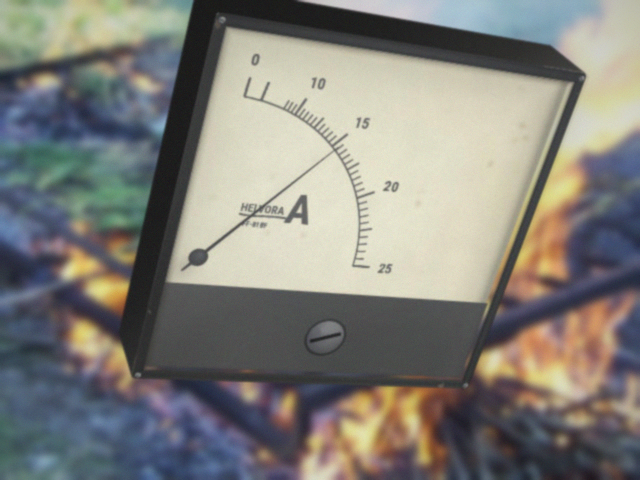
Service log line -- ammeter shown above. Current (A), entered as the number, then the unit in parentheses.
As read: 15 (A)
